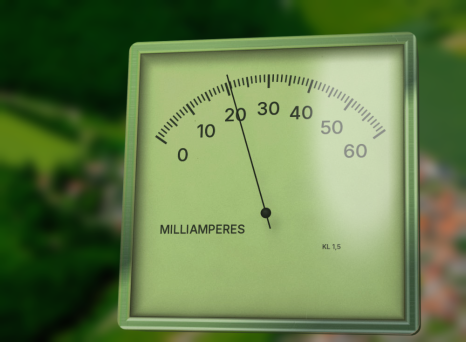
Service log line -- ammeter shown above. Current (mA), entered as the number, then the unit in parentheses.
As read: 21 (mA)
